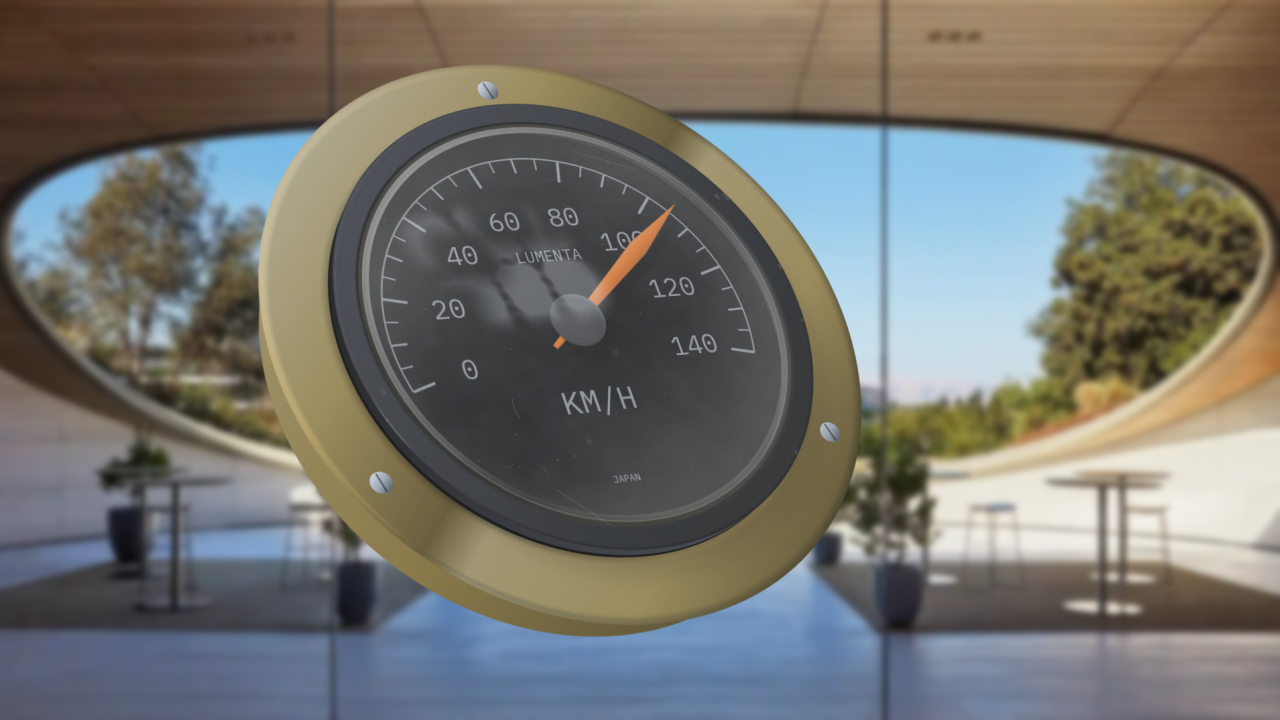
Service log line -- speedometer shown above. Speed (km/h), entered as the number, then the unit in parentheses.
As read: 105 (km/h)
